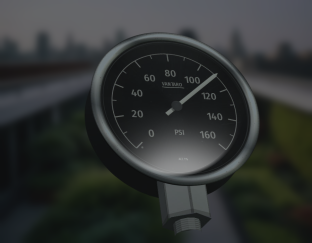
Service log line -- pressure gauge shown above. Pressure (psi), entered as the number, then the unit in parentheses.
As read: 110 (psi)
